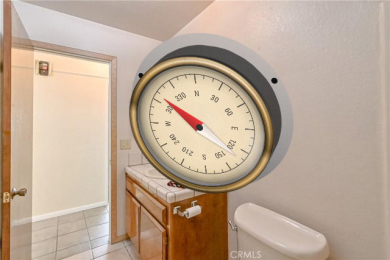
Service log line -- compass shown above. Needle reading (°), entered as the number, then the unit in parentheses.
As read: 310 (°)
